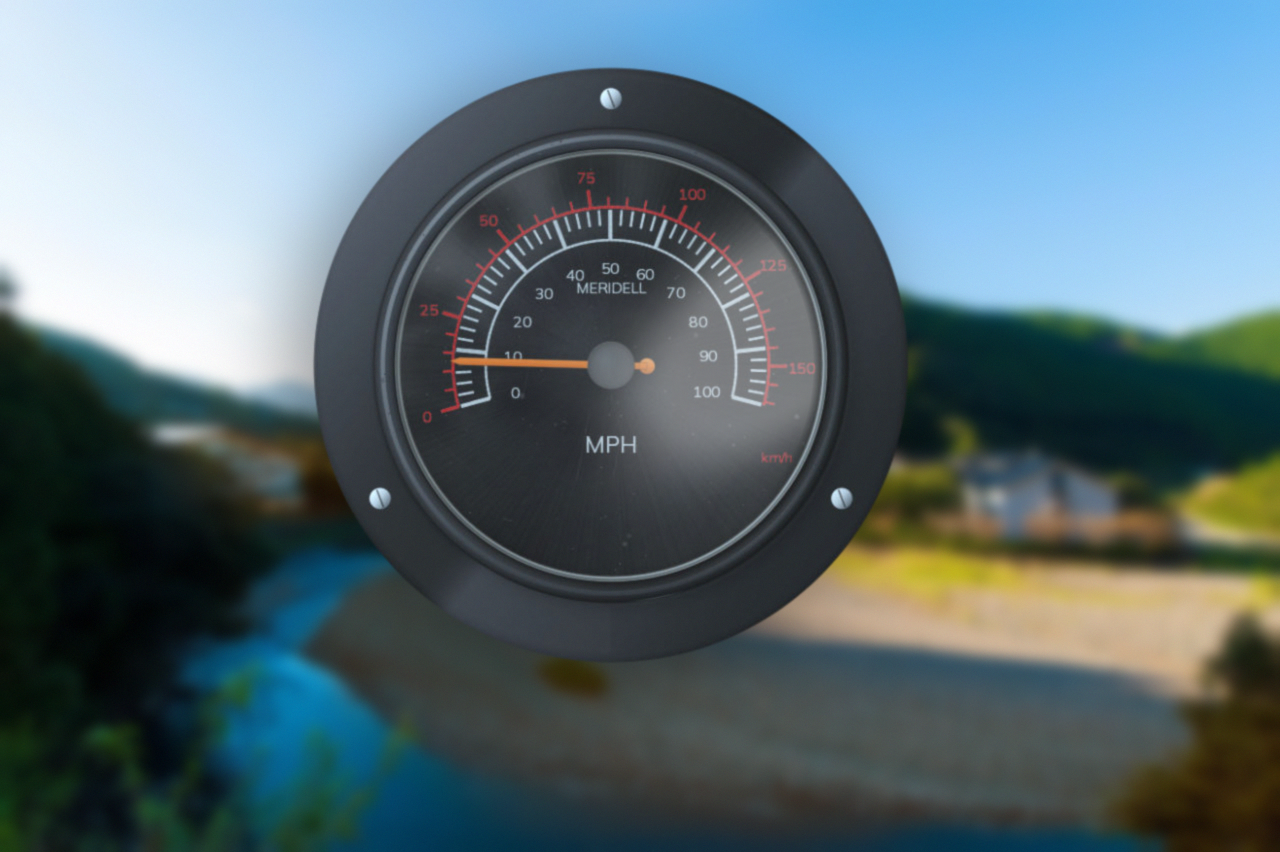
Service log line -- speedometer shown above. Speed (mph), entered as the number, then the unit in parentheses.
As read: 8 (mph)
